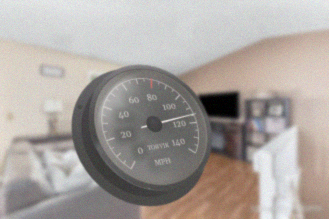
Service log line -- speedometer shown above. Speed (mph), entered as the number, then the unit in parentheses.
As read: 115 (mph)
